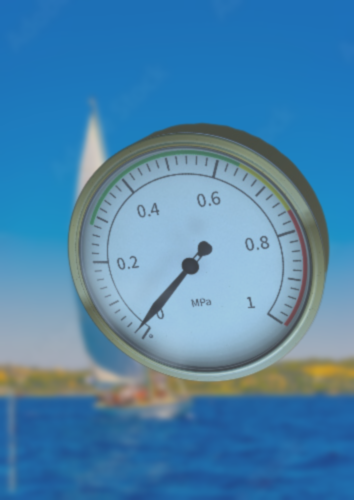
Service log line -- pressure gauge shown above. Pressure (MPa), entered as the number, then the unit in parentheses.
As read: 0.02 (MPa)
